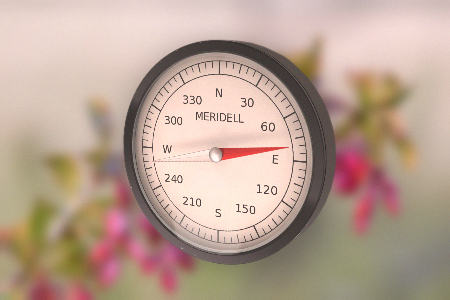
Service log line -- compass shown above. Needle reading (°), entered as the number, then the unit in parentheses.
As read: 80 (°)
